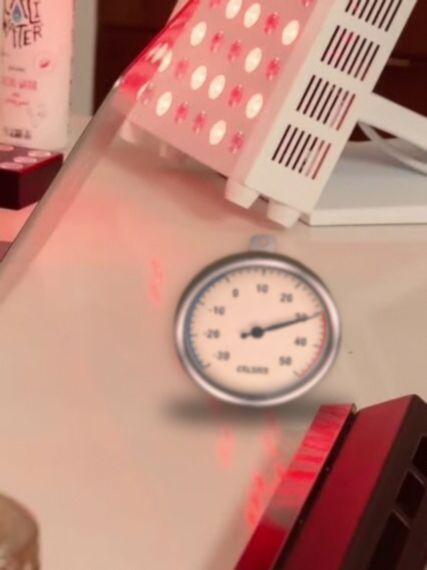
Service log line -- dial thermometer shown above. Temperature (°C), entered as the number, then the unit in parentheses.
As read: 30 (°C)
